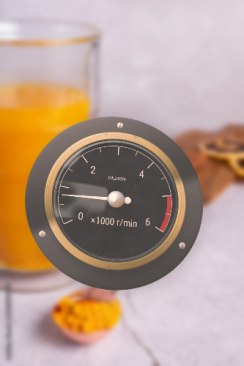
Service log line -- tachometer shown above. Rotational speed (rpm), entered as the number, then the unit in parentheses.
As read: 750 (rpm)
